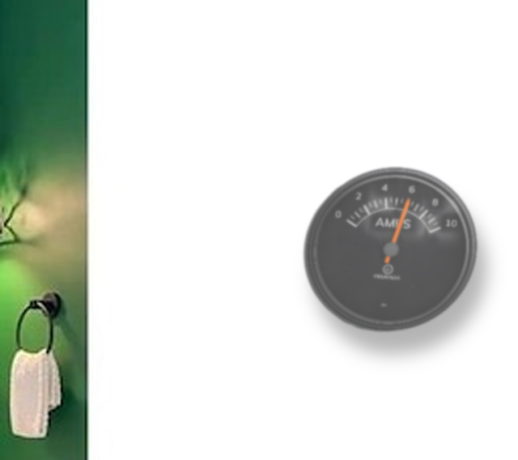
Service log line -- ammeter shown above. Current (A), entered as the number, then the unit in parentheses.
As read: 6 (A)
